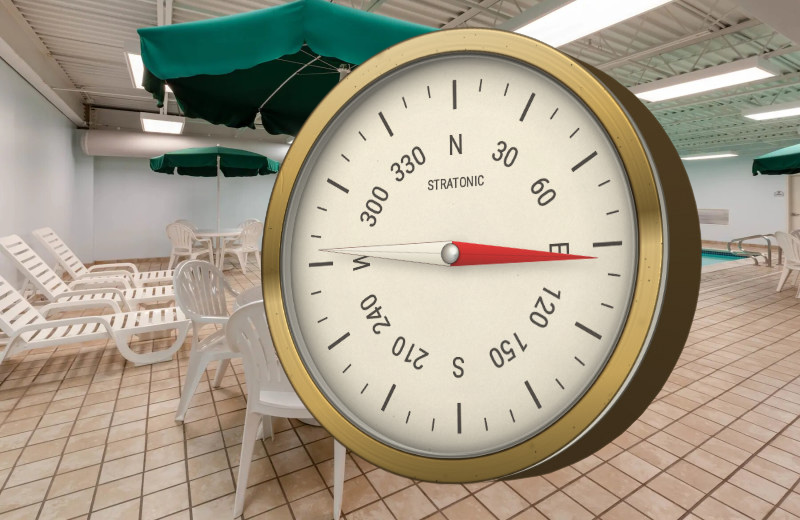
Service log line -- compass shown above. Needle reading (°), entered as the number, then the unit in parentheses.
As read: 95 (°)
